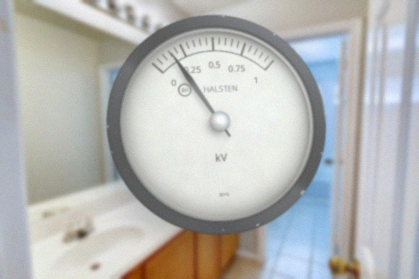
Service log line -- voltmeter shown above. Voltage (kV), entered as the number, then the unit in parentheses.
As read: 0.15 (kV)
